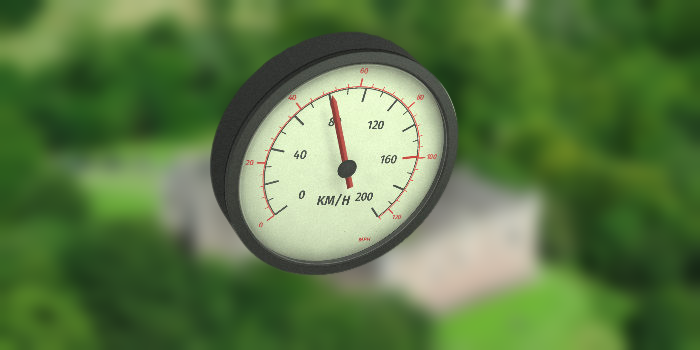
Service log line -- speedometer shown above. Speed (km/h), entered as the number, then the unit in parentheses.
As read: 80 (km/h)
